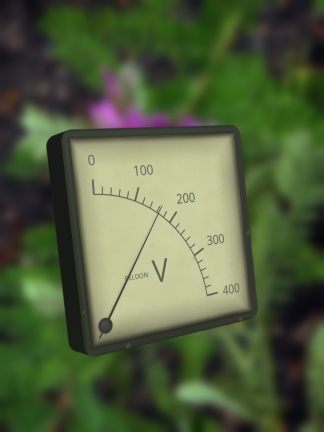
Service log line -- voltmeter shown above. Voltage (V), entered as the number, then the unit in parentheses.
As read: 160 (V)
